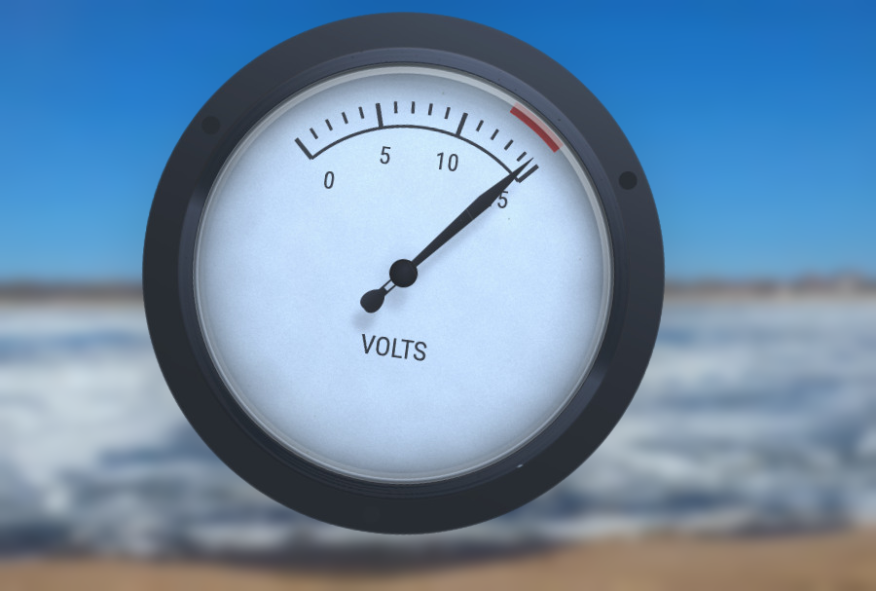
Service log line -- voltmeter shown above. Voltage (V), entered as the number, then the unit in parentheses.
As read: 14.5 (V)
